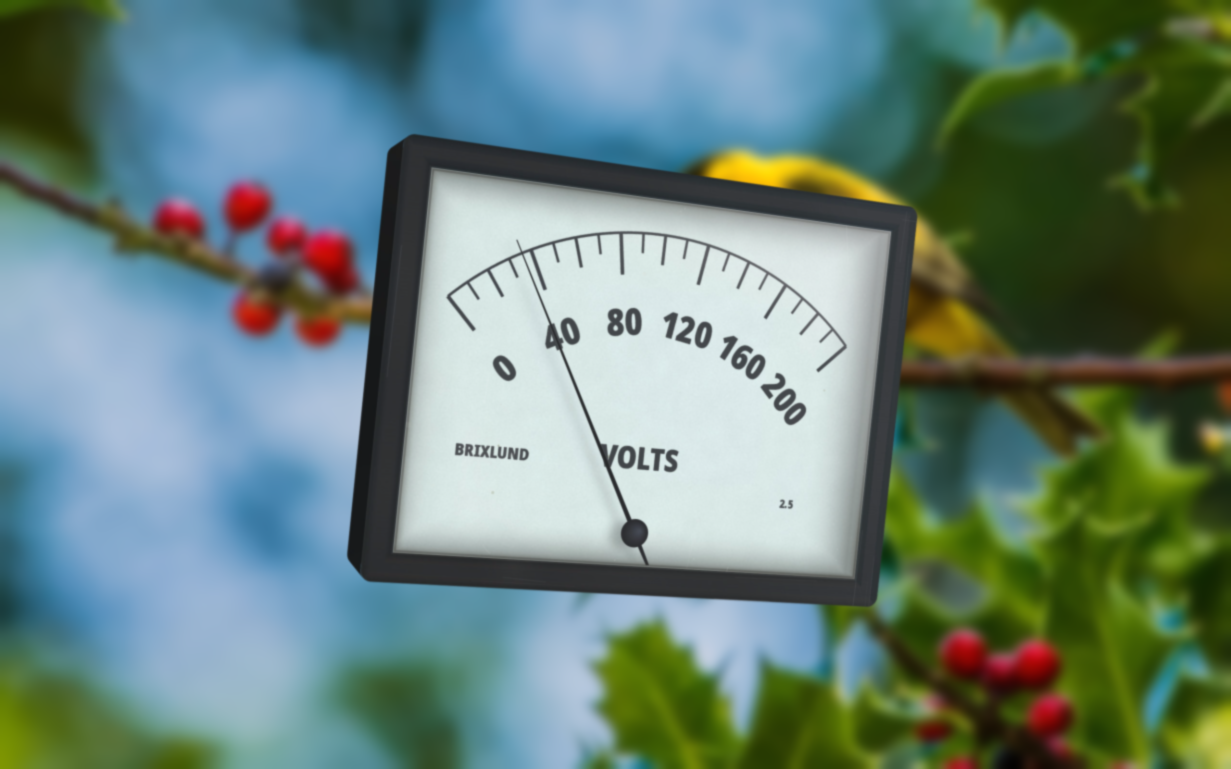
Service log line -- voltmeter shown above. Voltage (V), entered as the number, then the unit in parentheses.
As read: 35 (V)
